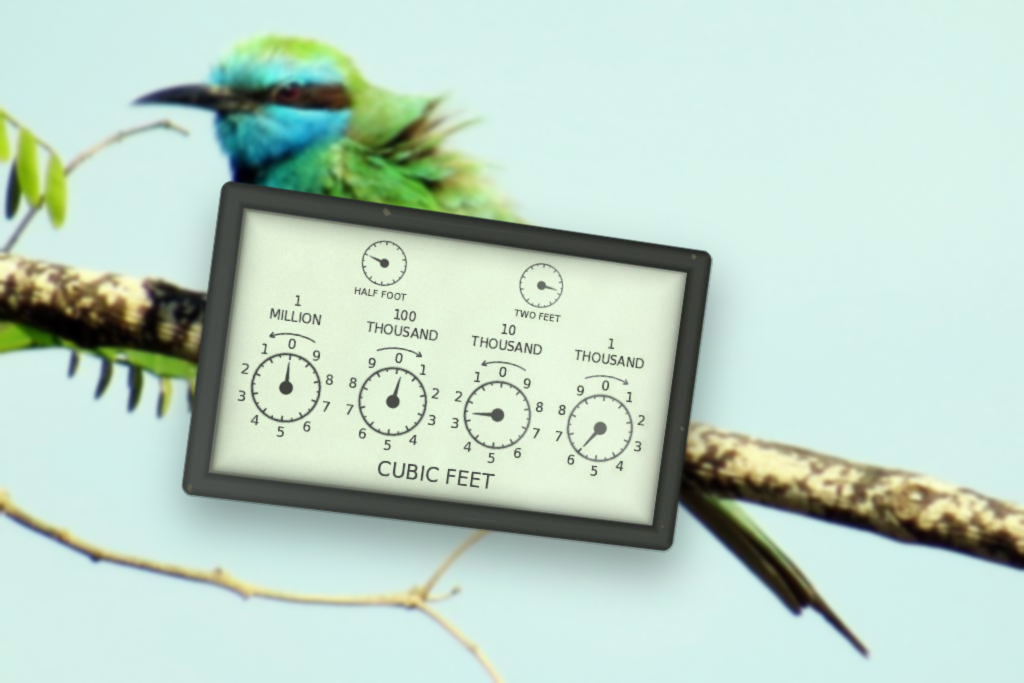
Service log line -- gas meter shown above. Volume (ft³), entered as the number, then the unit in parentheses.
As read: 2600 (ft³)
